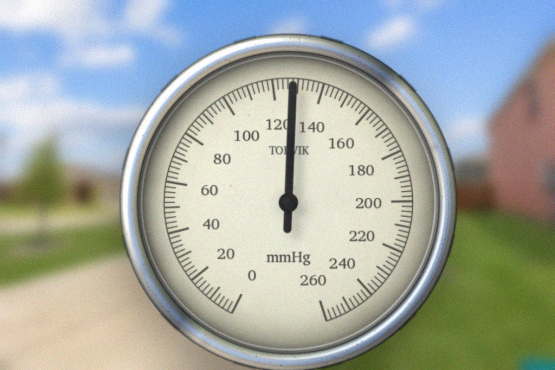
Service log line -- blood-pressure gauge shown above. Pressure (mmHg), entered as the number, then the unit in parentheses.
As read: 128 (mmHg)
